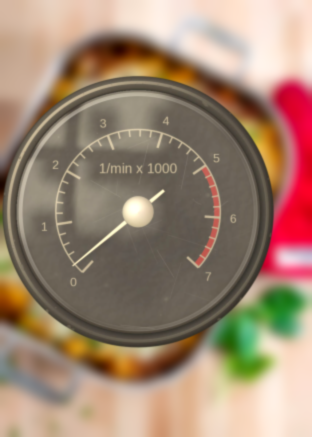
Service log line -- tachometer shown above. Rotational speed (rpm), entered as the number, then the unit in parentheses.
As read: 200 (rpm)
